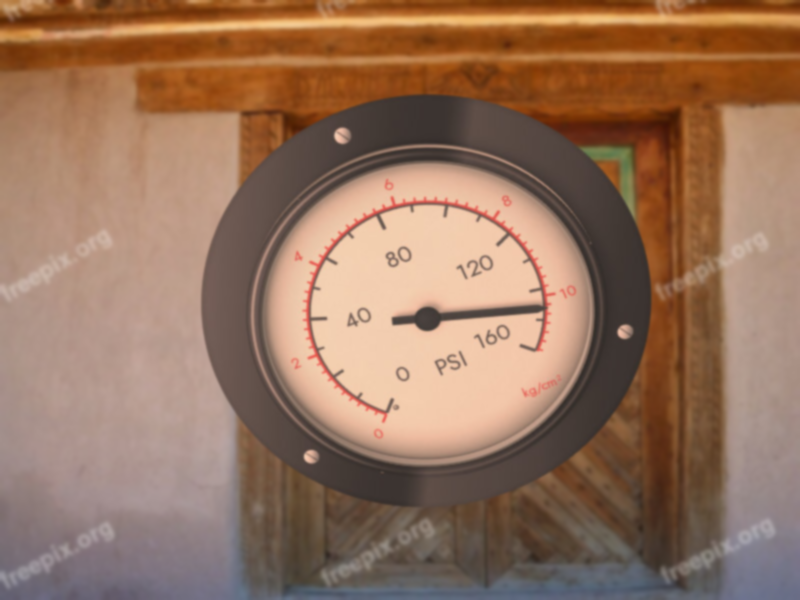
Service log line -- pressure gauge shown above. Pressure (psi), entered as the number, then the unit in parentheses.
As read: 145 (psi)
